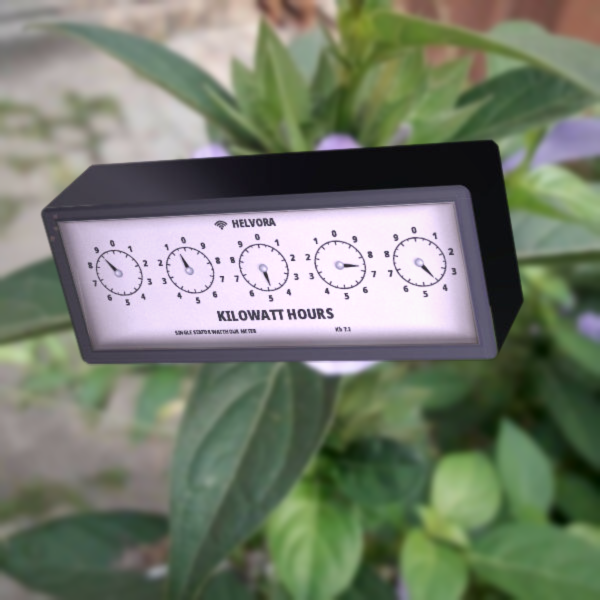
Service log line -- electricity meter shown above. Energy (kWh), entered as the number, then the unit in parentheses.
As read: 90474 (kWh)
